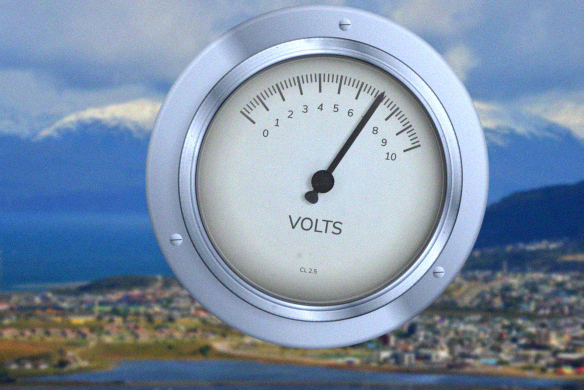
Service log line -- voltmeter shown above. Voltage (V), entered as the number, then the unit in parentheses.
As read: 7 (V)
